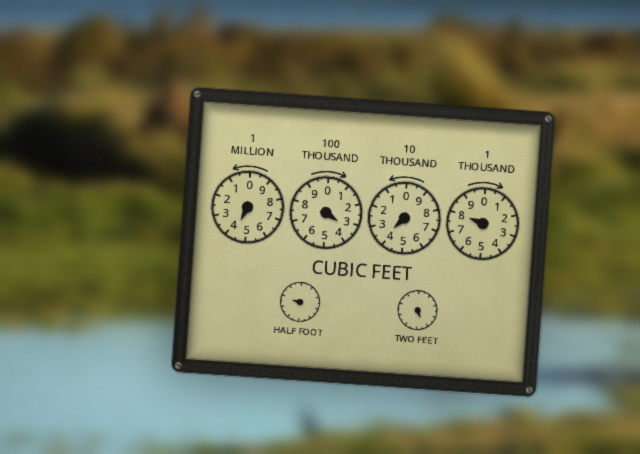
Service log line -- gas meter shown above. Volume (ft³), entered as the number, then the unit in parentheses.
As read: 433800 (ft³)
